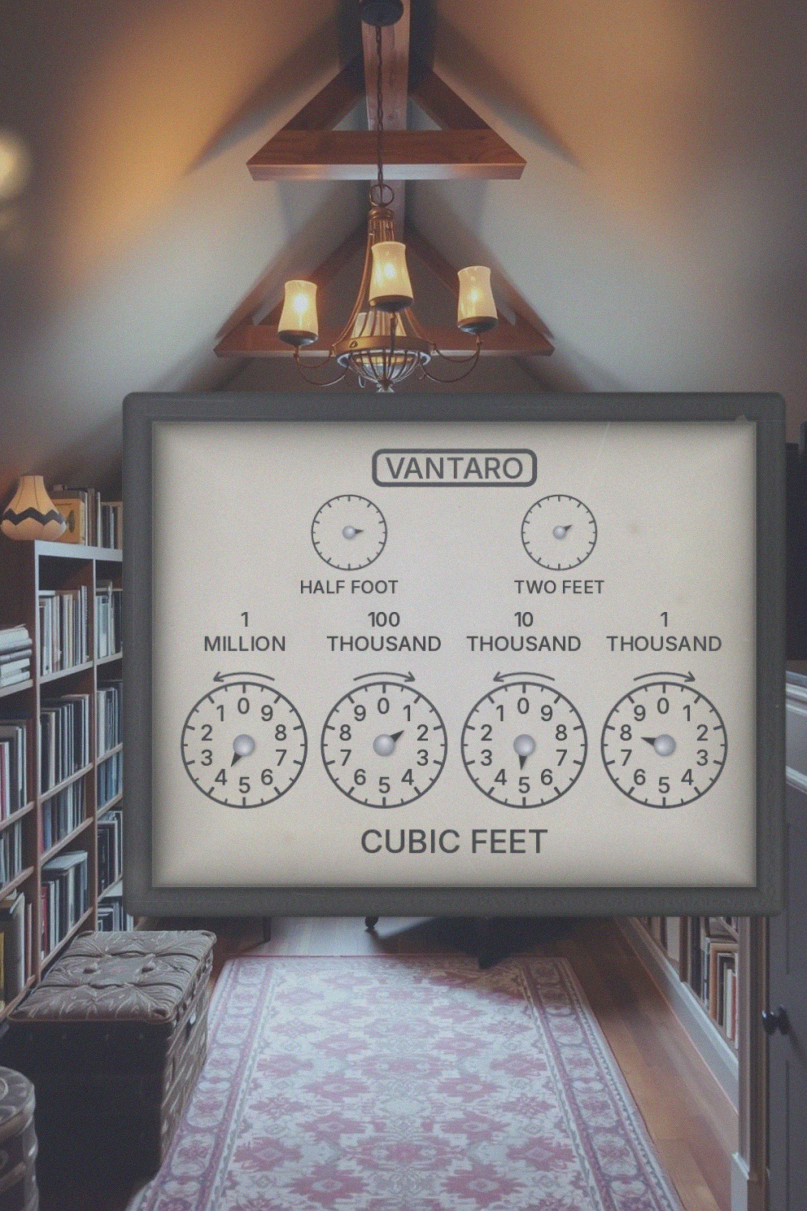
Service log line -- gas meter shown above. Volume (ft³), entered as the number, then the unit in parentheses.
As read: 414800 (ft³)
